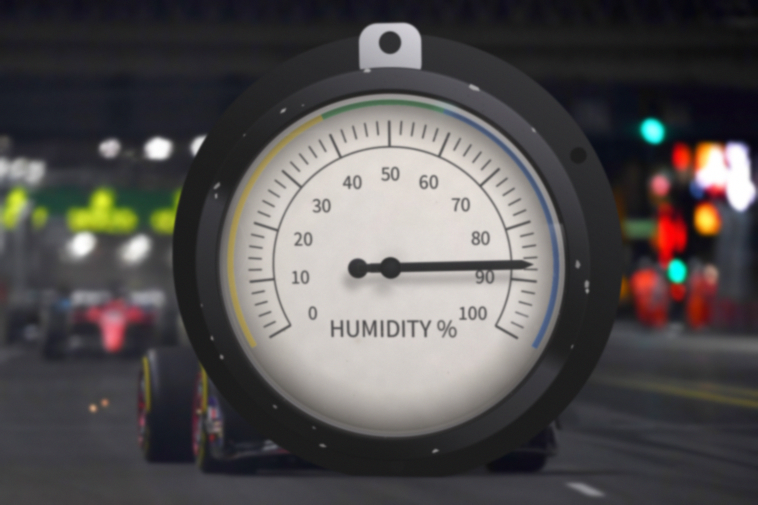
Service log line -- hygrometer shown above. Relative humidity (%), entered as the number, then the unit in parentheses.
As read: 87 (%)
